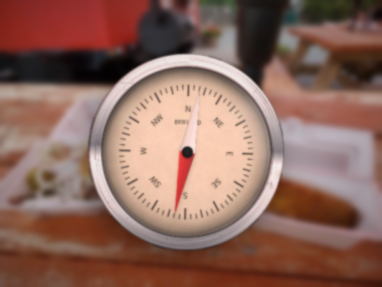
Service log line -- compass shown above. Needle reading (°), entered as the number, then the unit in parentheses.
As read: 190 (°)
